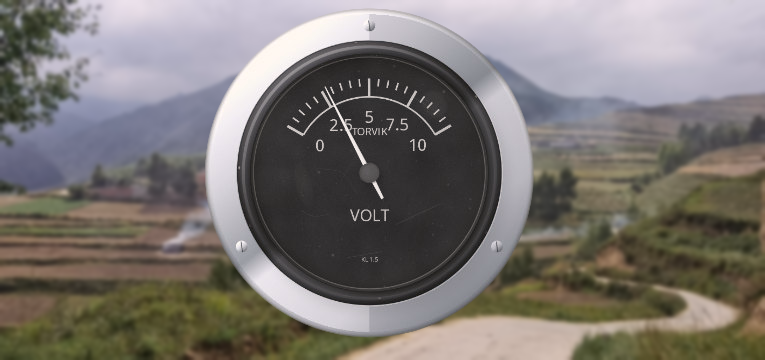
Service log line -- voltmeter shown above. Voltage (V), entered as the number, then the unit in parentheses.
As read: 2.75 (V)
